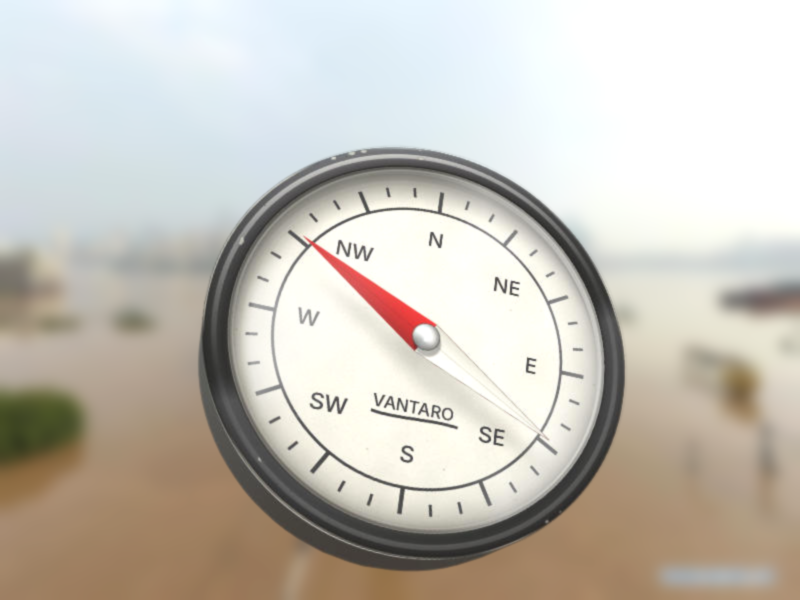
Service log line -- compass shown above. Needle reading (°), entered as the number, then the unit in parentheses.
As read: 300 (°)
